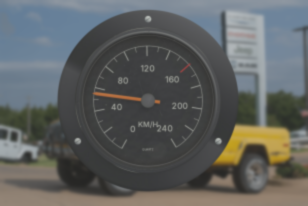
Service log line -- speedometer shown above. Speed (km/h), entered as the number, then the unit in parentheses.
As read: 55 (km/h)
